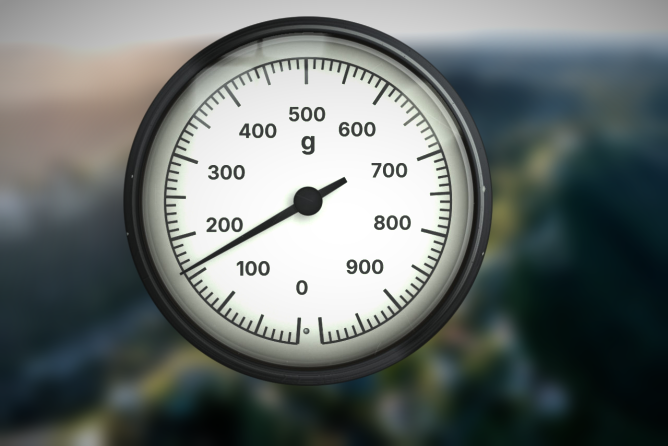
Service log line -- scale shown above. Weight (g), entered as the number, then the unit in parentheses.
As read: 160 (g)
